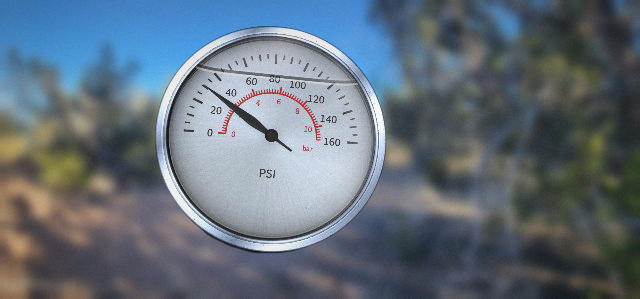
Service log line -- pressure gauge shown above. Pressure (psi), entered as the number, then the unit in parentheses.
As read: 30 (psi)
